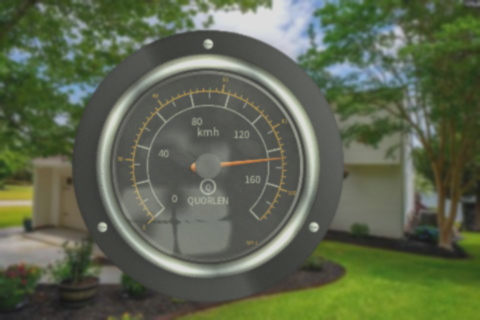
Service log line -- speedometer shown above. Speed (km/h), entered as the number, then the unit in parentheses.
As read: 145 (km/h)
